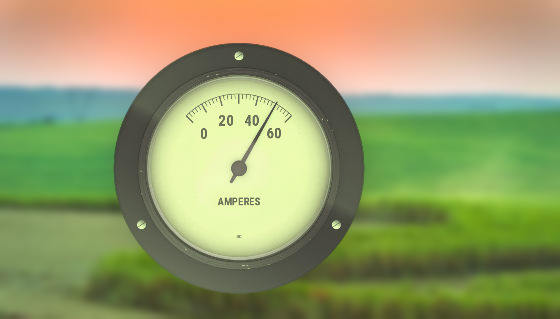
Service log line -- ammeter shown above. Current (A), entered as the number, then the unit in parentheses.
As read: 50 (A)
